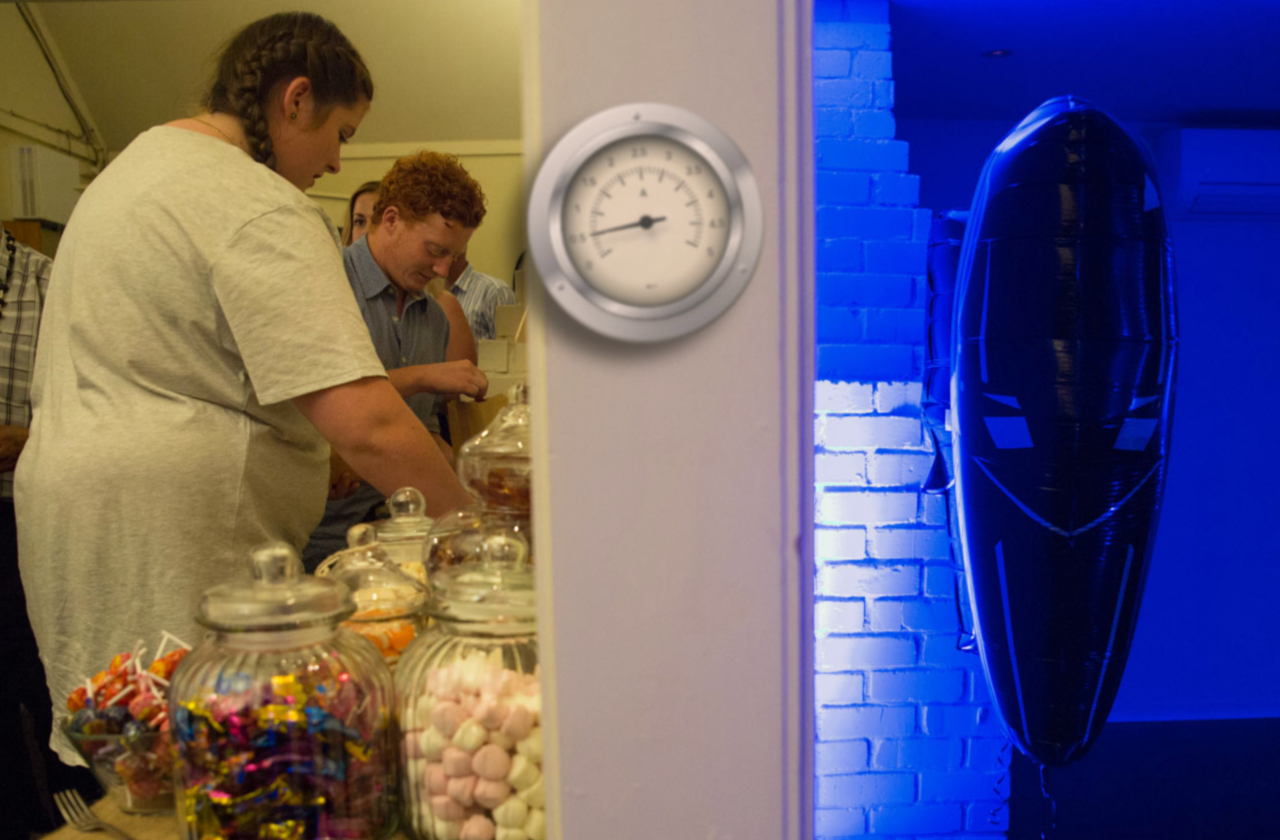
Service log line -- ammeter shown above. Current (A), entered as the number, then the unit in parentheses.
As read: 0.5 (A)
